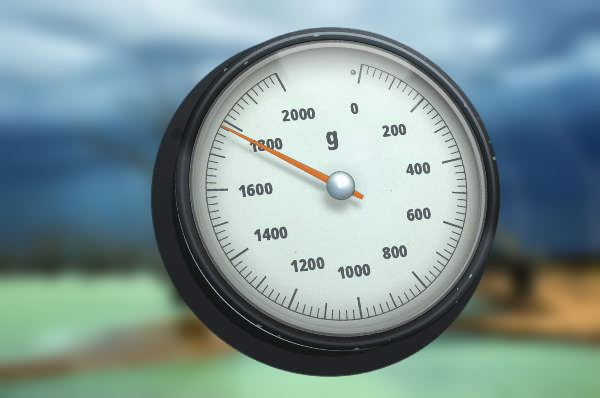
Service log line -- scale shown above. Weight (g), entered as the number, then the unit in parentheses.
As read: 1780 (g)
